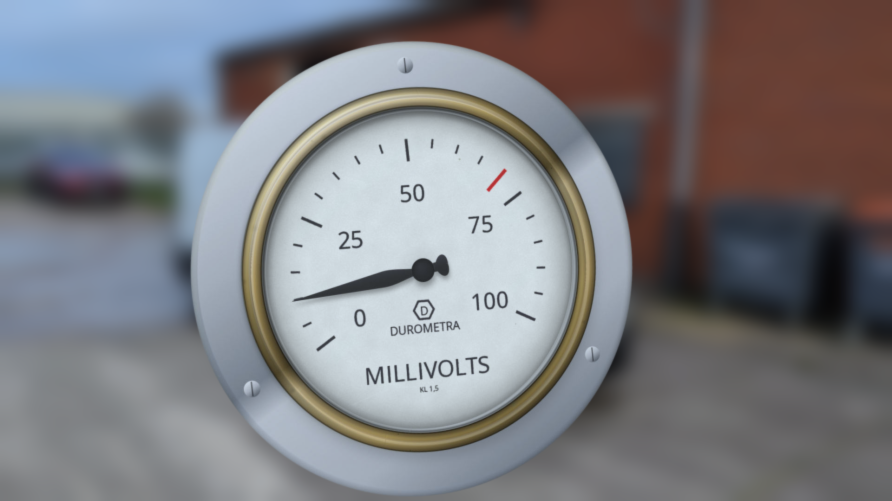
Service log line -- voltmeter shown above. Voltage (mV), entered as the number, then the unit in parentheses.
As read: 10 (mV)
